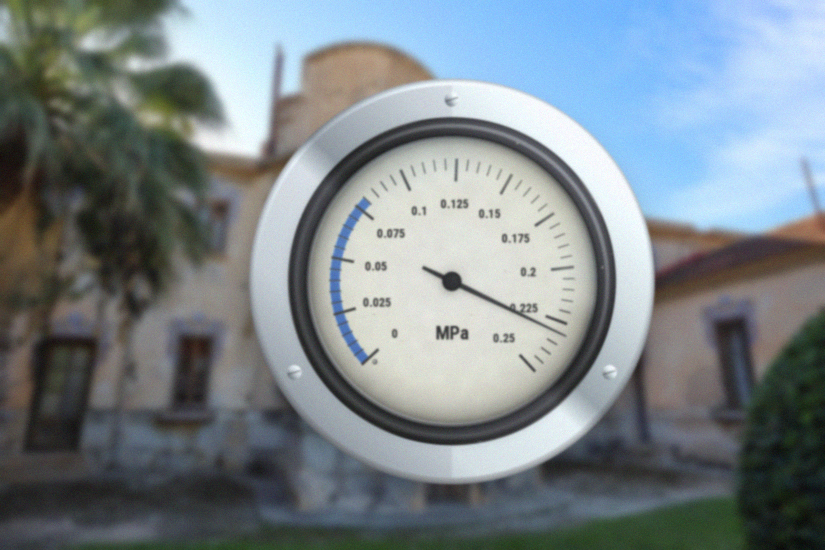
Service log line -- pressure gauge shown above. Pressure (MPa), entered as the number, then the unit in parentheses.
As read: 0.23 (MPa)
